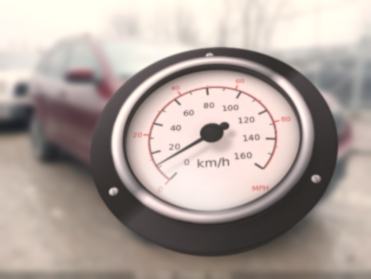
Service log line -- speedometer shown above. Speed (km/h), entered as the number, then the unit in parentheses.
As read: 10 (km/h)
